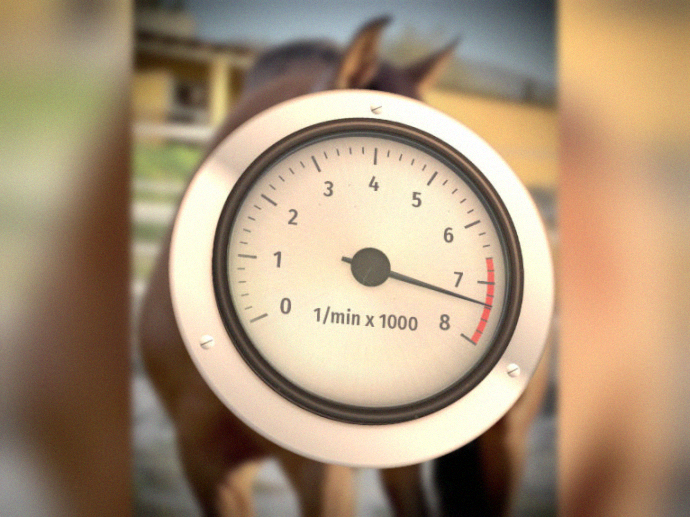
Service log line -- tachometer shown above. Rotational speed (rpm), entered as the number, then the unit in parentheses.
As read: 7400 (rpm)
